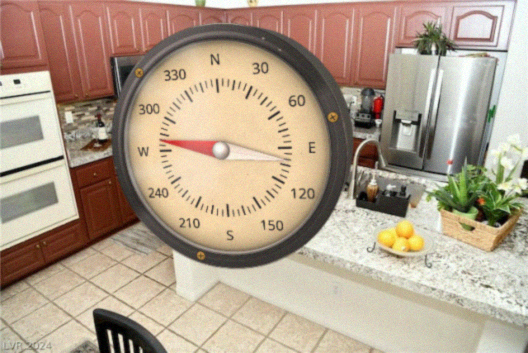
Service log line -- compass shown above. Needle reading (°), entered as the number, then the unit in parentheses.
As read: 280 (°)
